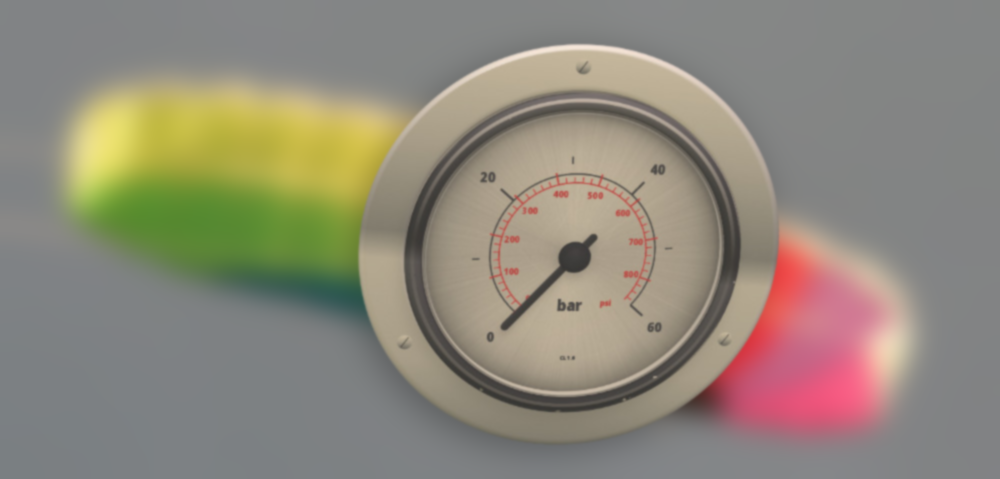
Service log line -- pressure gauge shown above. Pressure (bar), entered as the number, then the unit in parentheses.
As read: 0 (bar)
